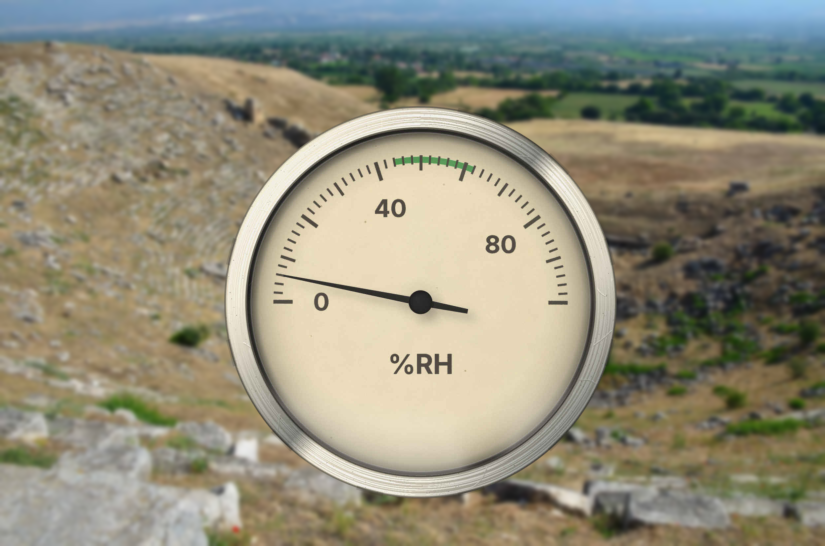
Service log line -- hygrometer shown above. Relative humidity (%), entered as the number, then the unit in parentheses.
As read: 6 (%)
